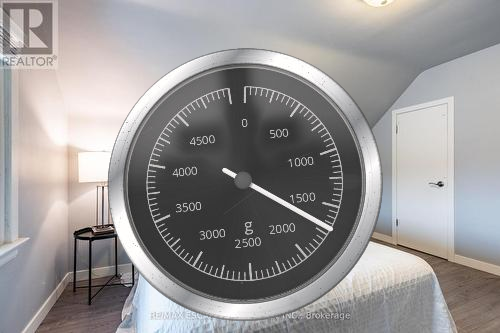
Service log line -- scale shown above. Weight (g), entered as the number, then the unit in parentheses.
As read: 1700 (g)
